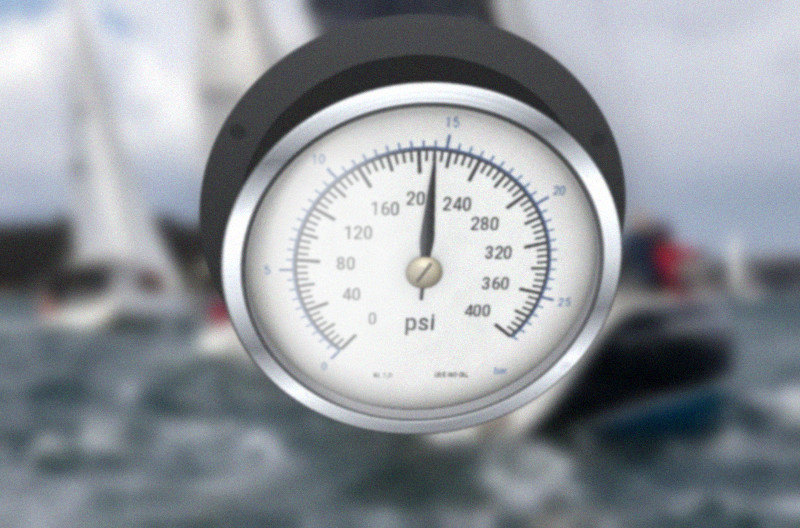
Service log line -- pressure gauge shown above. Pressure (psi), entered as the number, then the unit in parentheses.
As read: 210 (psi)
